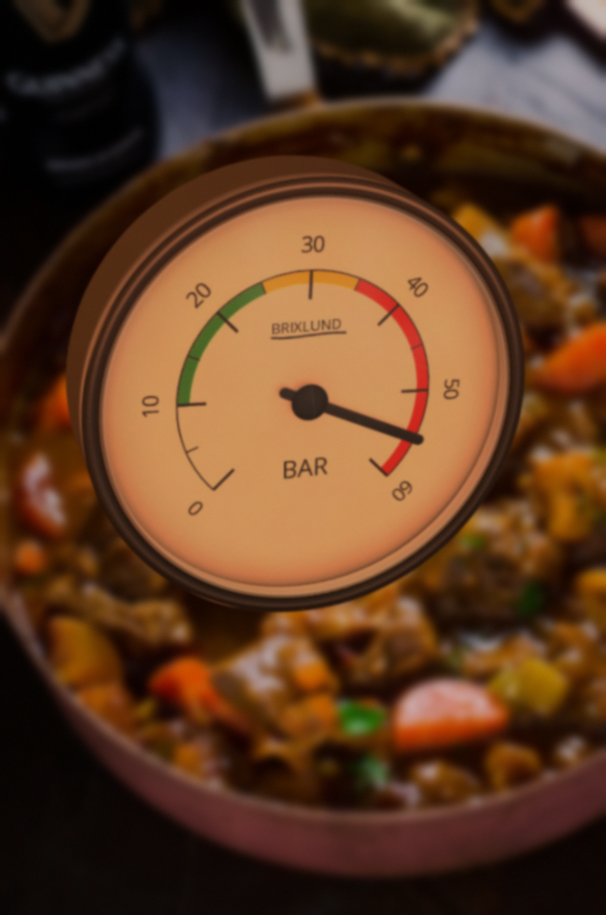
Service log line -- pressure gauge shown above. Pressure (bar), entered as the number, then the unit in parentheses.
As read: 55 (bar)
